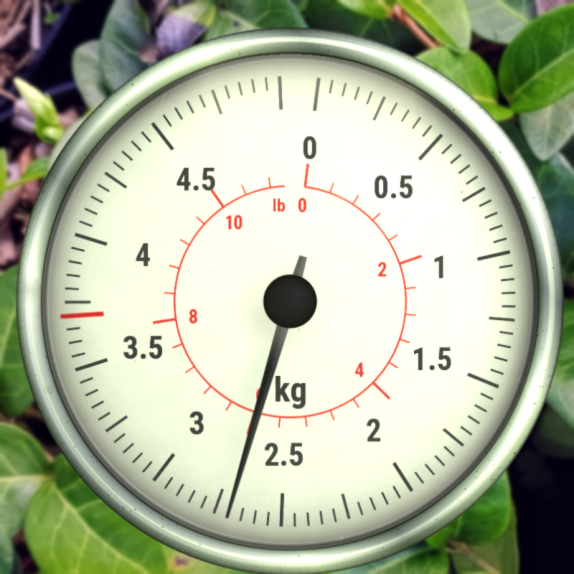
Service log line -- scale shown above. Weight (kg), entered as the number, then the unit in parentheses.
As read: 2.7 (kg)
